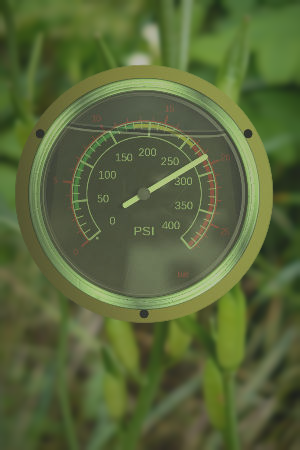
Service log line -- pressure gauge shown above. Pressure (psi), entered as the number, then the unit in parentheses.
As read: 280 (psi)
